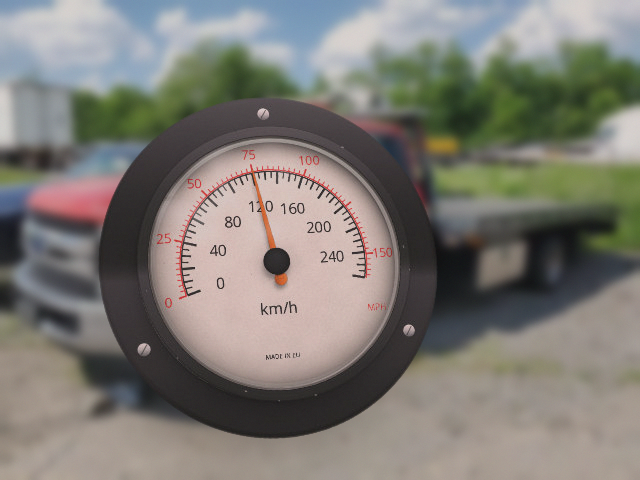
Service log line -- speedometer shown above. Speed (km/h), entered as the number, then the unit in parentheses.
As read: 120 (km/h)
